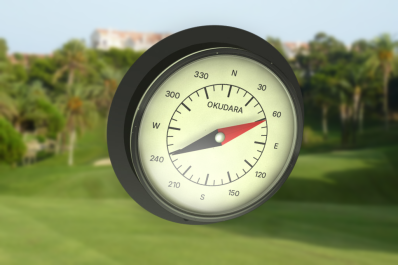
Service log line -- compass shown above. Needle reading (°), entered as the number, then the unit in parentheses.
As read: 60 (°)
